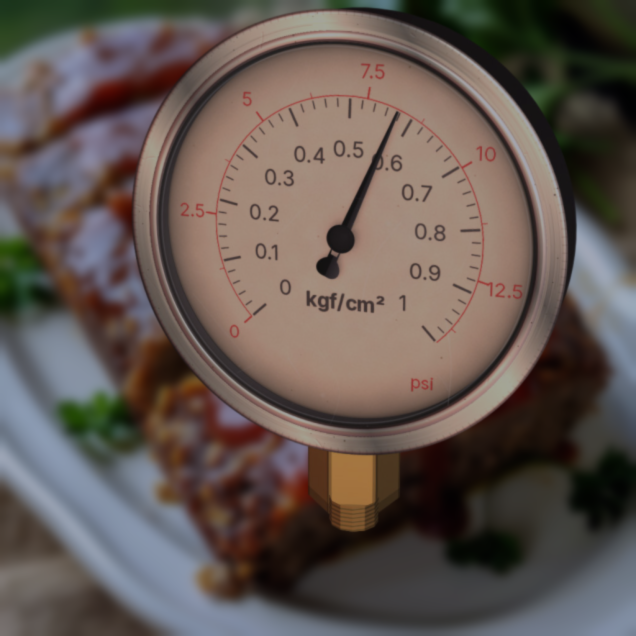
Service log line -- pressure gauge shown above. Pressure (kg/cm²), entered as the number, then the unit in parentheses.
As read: 0.58 (kg/cm²)
